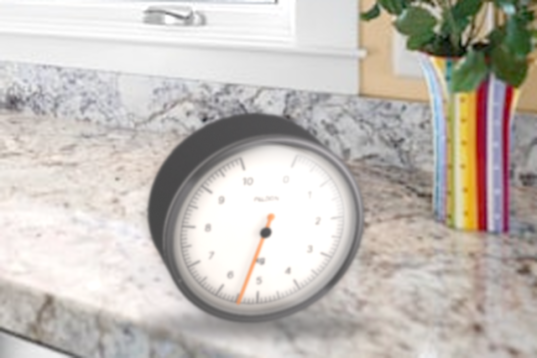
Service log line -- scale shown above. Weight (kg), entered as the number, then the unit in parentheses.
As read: 5.5 (kg)
